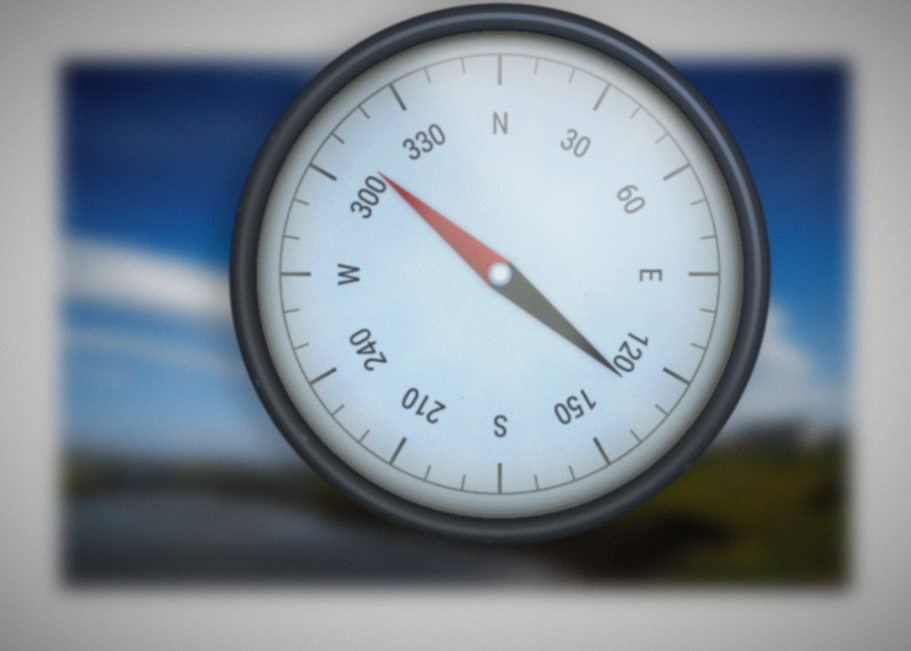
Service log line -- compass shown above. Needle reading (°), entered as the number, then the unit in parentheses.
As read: 310 (°)
